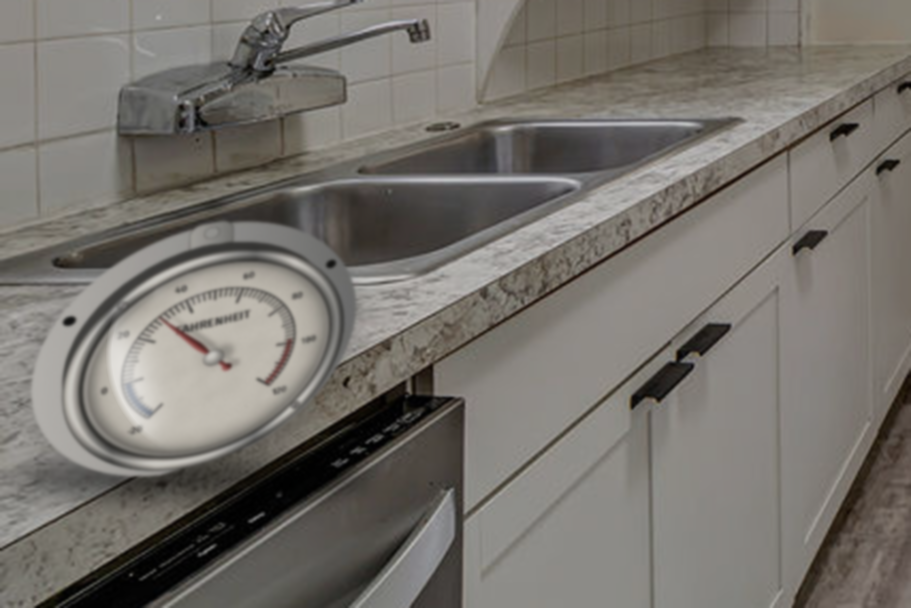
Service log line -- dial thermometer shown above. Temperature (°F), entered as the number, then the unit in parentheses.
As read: 30 (°F)
